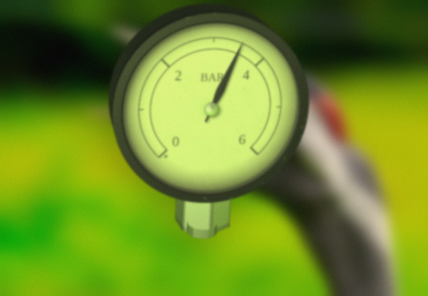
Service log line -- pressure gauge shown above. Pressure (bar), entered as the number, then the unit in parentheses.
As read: 3.5 (bar)
